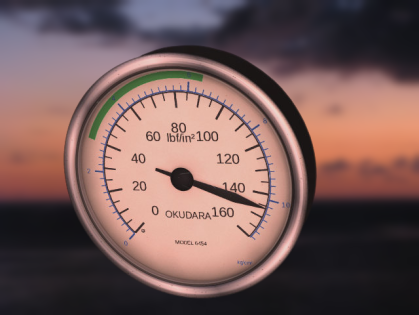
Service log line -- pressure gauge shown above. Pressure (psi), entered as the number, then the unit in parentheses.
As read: 145 (psi)
